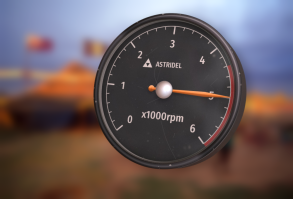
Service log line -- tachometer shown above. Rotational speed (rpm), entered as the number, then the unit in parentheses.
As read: 5000 (rpm)
